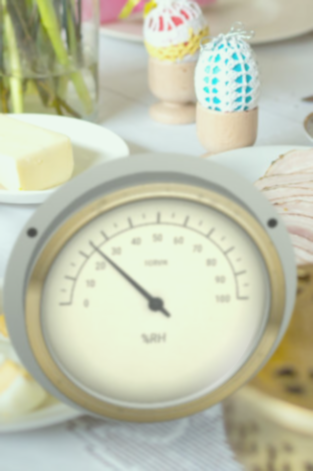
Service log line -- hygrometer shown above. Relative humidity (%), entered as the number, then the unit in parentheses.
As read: 25 (%)
